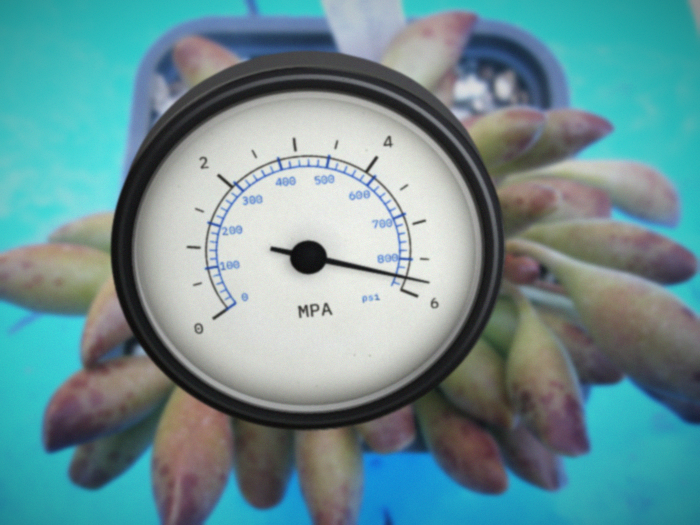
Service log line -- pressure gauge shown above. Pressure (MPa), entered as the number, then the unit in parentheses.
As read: 5.75 (MPa)
